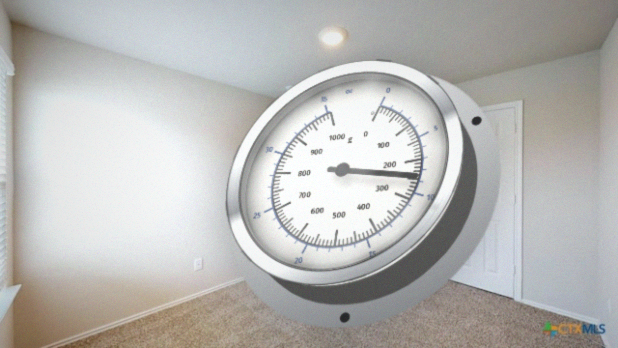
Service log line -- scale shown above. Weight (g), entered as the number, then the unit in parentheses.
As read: 250 (g)
